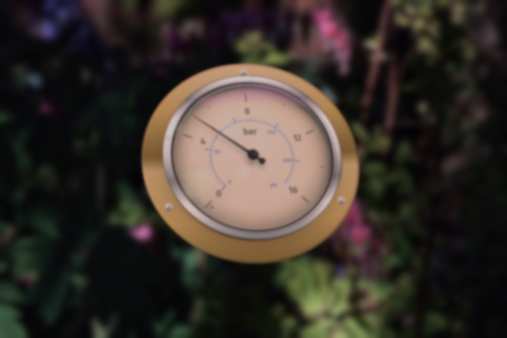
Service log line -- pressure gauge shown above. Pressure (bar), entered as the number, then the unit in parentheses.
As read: 5 (bar)
